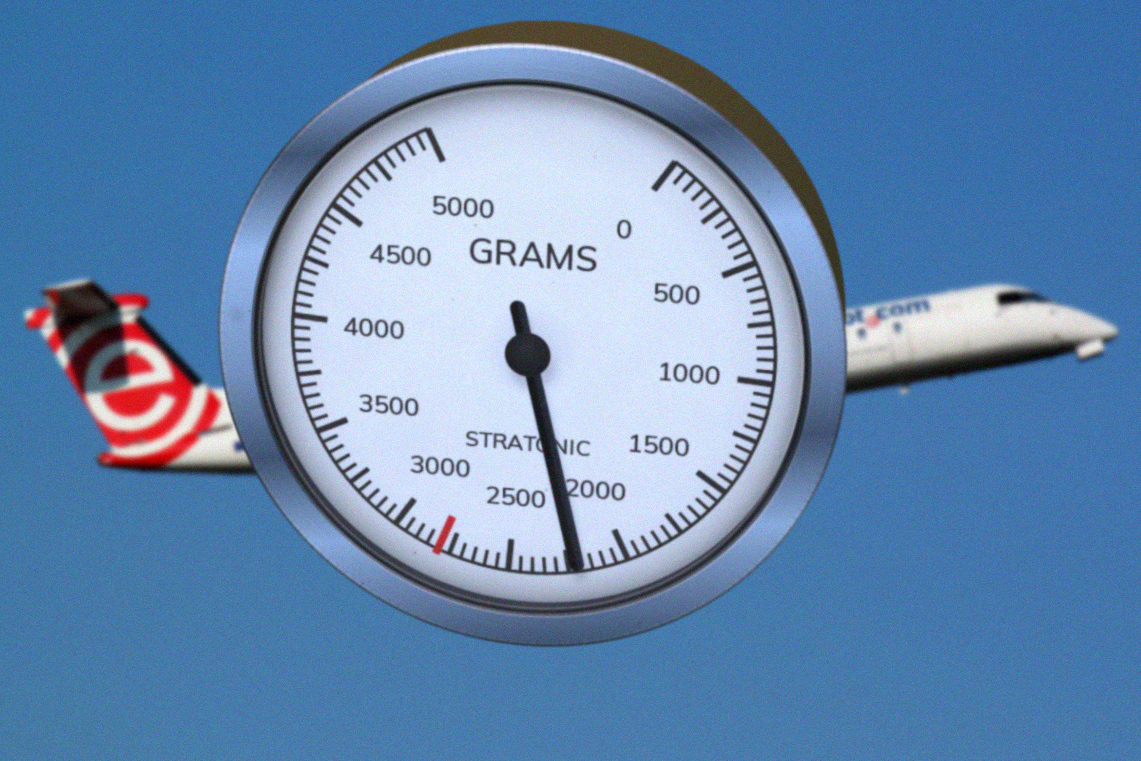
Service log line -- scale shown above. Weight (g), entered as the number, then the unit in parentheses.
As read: 2200 (g)
